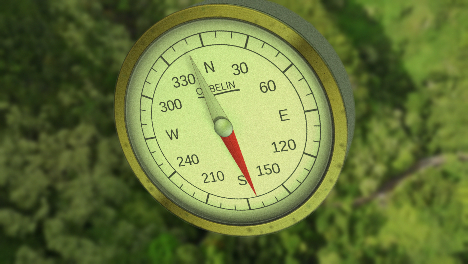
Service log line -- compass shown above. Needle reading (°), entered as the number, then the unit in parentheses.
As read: 170 (°)
